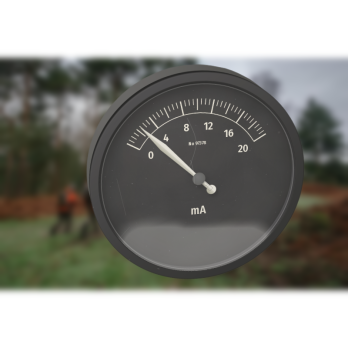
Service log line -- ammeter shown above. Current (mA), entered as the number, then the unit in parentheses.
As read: 2.5 (mA)
